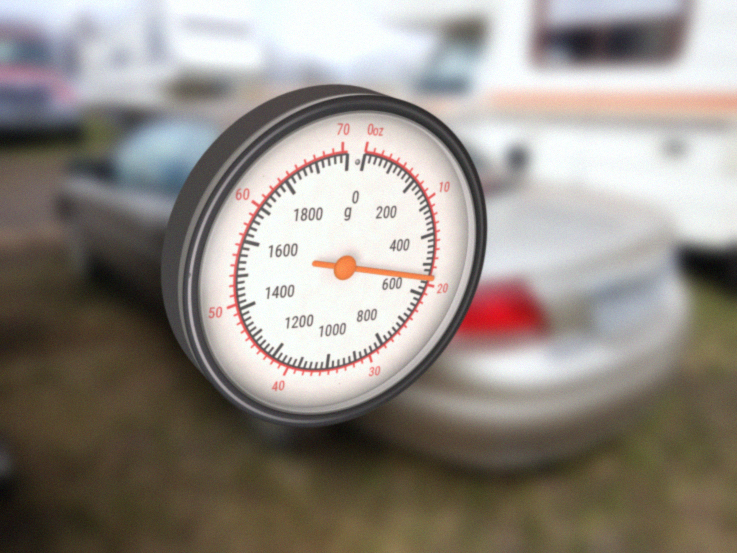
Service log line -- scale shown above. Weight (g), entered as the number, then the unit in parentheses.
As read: 540 (g)
